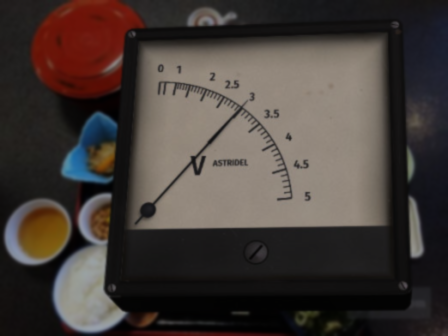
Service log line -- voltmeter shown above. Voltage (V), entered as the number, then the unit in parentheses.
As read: 3 (V)
